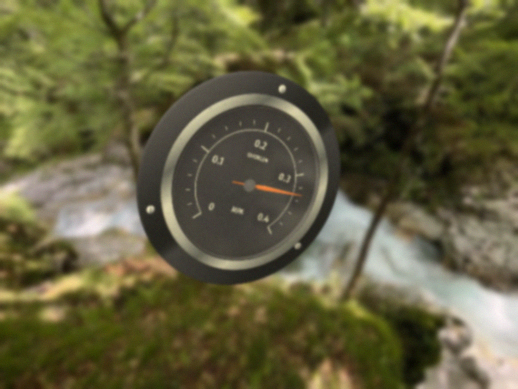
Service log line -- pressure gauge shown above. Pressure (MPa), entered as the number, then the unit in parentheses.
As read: 0.33 (MPa)
